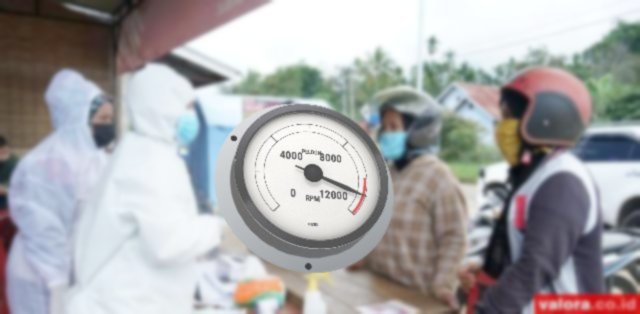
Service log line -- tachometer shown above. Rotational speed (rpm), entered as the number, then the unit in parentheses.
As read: 11000 (rpm)
